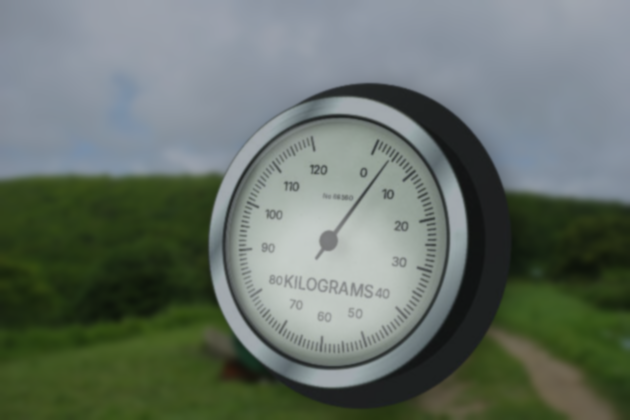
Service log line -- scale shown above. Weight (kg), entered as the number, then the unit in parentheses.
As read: 5 (kg)
